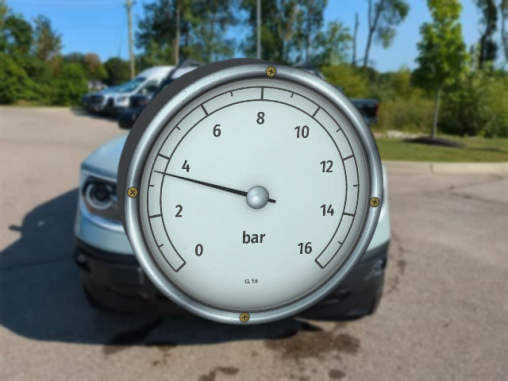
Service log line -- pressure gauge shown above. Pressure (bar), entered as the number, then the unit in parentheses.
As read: 3.5 (bar)
